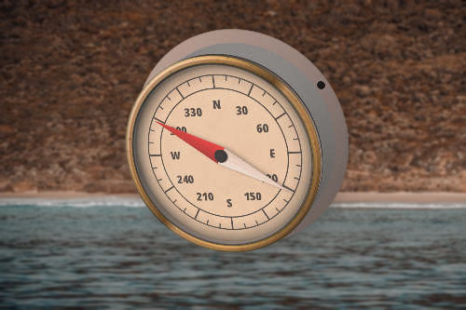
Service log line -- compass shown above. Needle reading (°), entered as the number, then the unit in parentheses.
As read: 300 (°)
